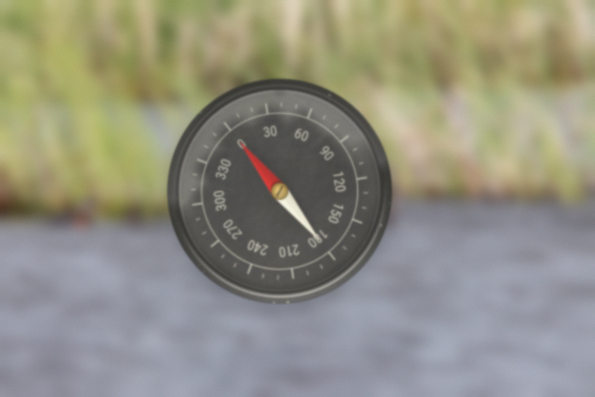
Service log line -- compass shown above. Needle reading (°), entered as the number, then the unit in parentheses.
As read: 0 (°)
